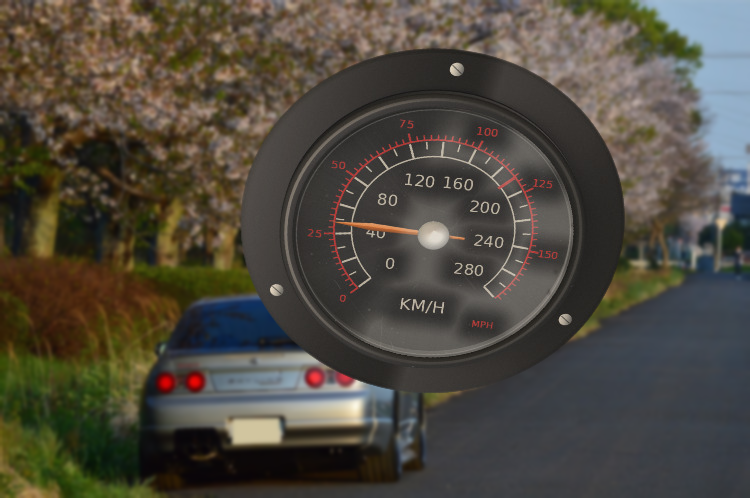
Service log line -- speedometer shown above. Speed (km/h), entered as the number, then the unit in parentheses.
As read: 50 (km/h)
